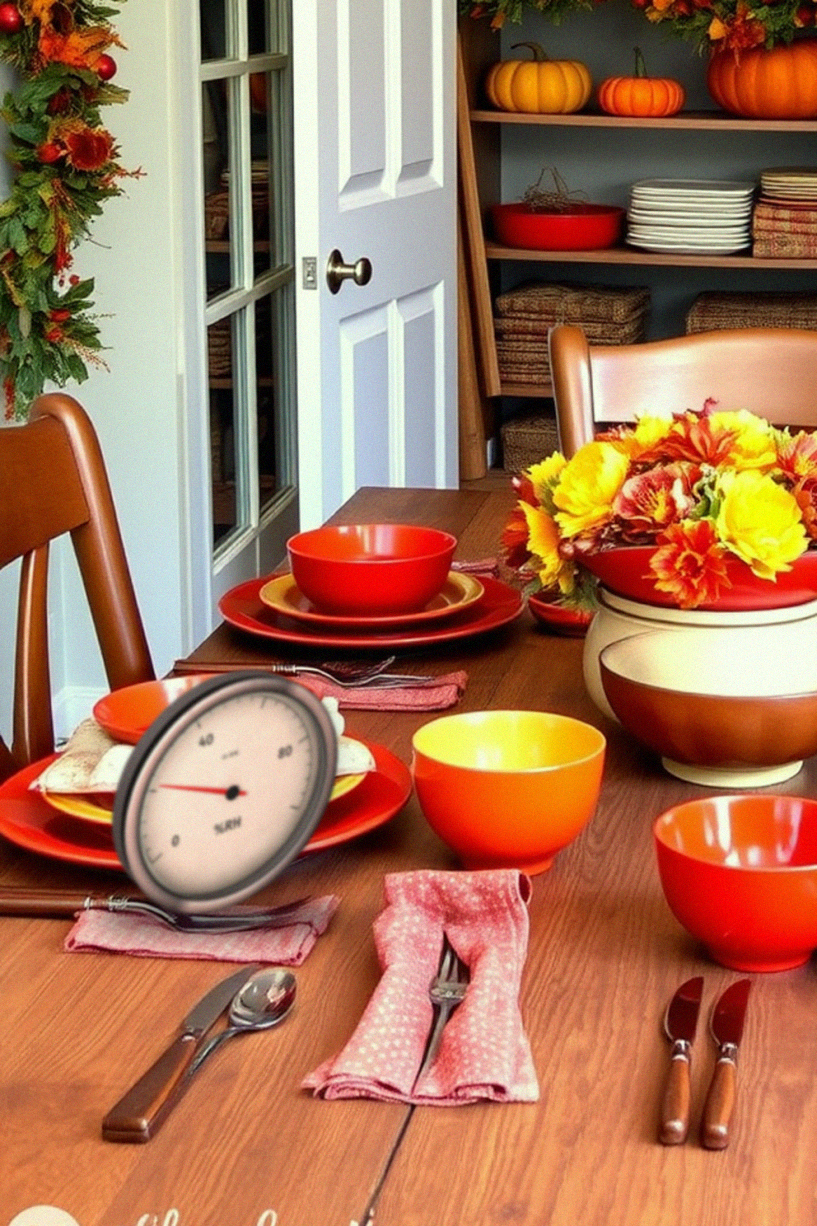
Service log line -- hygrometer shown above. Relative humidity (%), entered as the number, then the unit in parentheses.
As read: 22 (%)
